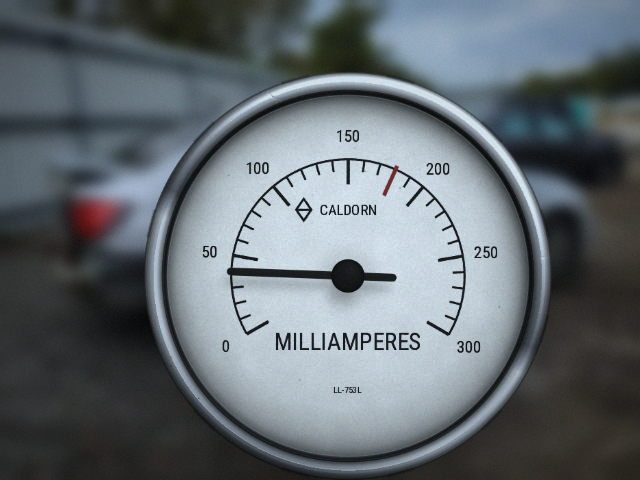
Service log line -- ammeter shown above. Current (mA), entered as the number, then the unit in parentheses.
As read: 40 (mA)
